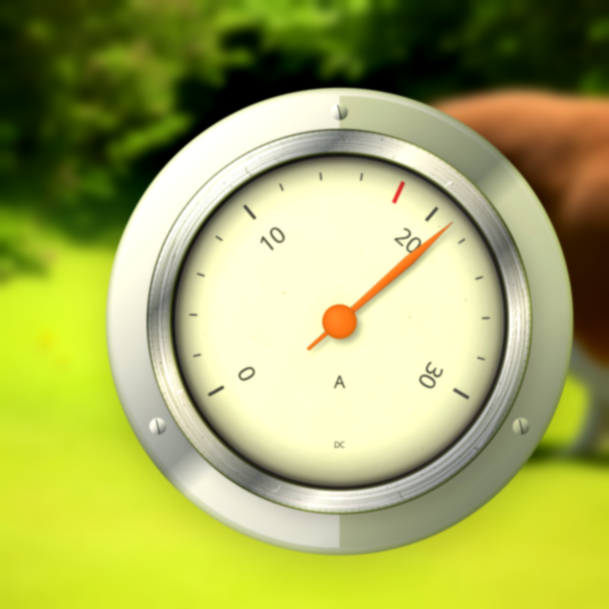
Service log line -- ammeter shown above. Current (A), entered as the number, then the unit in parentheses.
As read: 21 (A)
